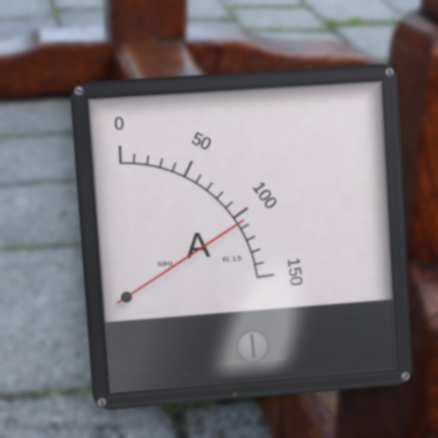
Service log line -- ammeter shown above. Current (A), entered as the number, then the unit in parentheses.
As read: 105 (A)
